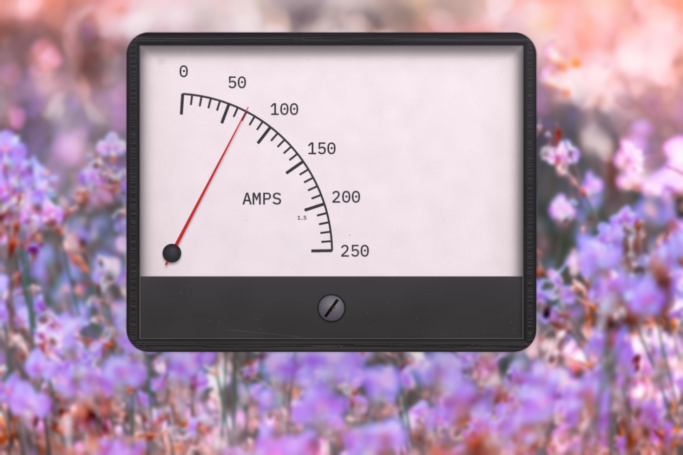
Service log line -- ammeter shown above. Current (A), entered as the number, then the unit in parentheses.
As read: 70 (A)
